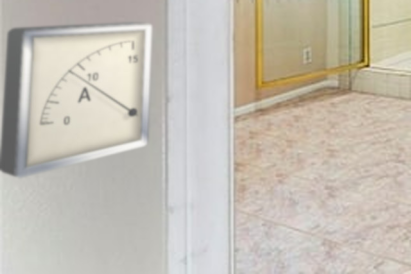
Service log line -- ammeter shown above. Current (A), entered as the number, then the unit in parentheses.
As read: 9 (A)
